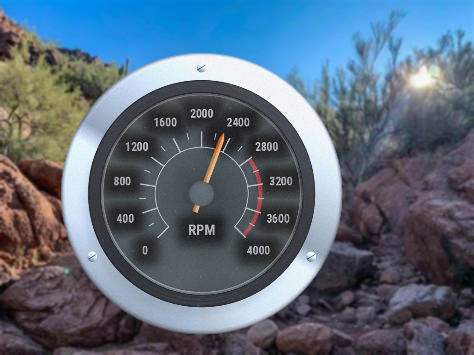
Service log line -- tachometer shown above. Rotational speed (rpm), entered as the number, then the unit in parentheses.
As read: 2300 (rpm)
